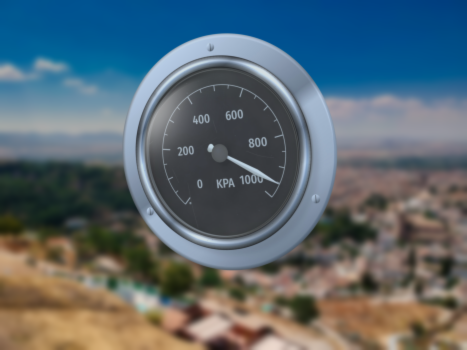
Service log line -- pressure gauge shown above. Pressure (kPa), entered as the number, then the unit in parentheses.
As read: 950 (kPa)
